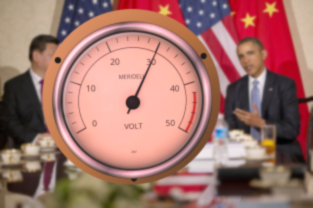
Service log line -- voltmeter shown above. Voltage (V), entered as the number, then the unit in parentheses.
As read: 30 (V)
